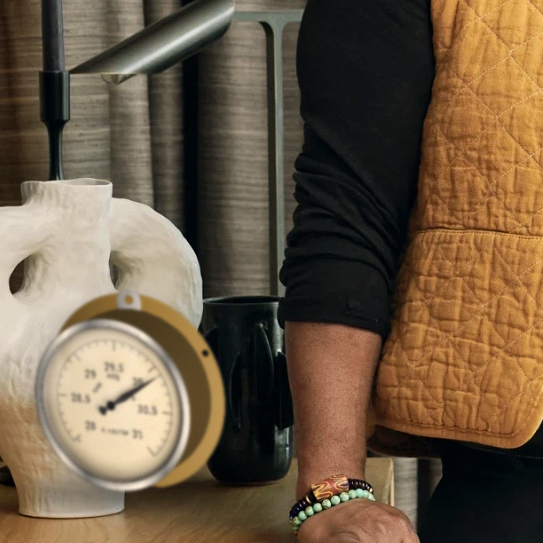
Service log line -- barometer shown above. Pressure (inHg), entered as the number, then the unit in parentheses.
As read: 30.1 (inHg)
